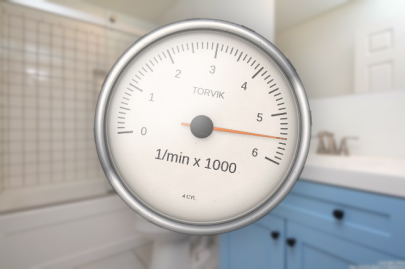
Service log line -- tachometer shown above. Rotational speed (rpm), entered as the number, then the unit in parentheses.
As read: 5500 (rpm)
